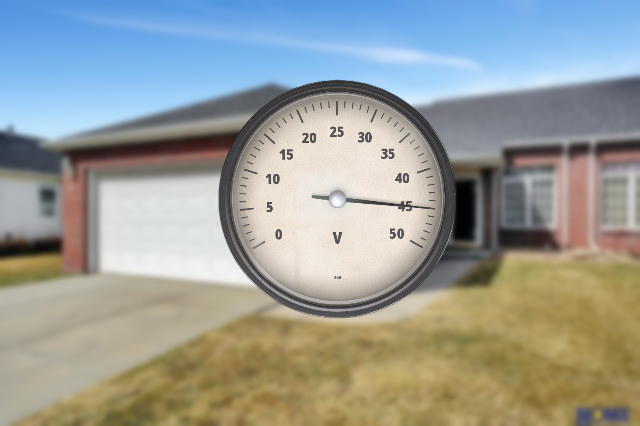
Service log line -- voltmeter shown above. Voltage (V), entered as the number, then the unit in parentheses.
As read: 45 (V)
